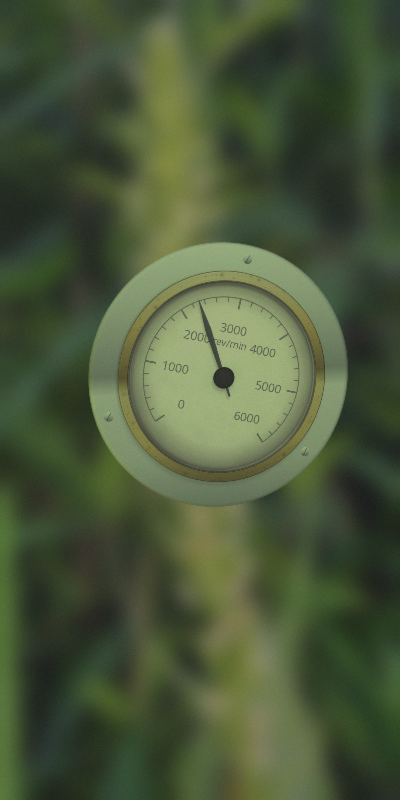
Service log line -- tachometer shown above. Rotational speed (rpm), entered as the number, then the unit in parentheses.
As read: 2300 (rpm)
